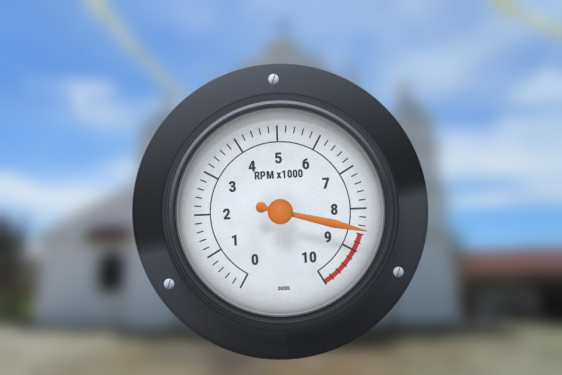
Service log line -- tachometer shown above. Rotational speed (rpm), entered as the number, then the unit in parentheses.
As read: 8500 (rpm)
